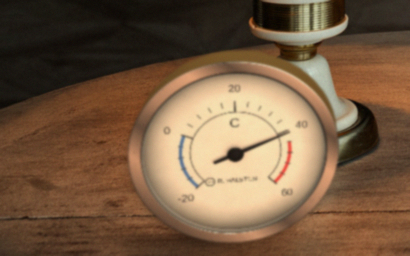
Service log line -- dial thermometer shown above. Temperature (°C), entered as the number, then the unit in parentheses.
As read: 40 (°C)
